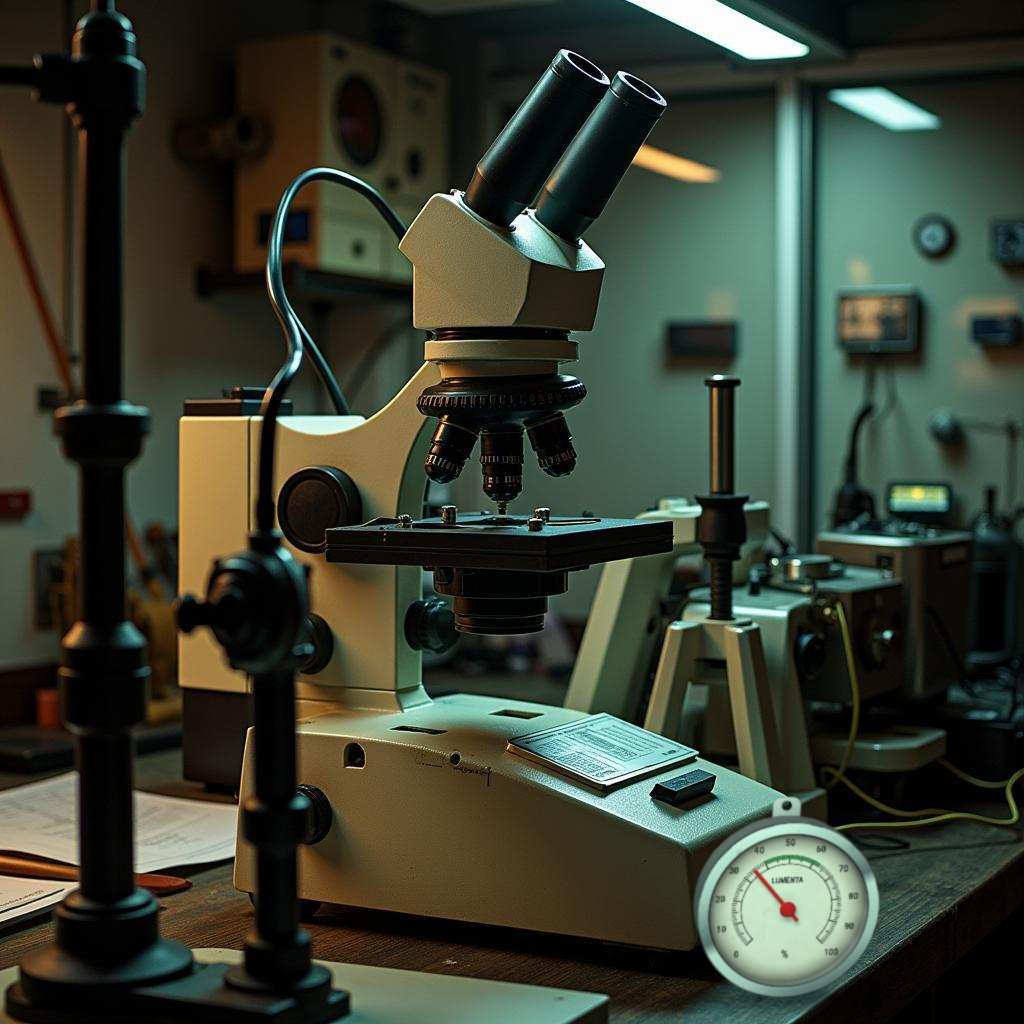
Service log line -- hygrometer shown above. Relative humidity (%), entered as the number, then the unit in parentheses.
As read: 35 (%)
